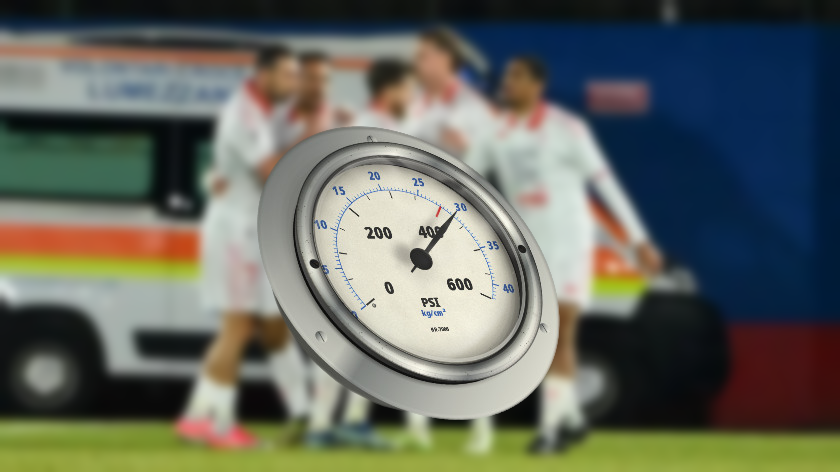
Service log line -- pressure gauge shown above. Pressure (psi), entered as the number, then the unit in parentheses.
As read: 425 (psi)
